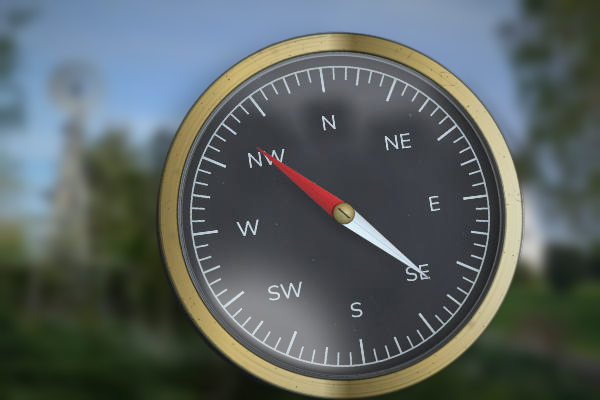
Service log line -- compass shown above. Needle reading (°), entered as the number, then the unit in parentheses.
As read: 315 (°)
